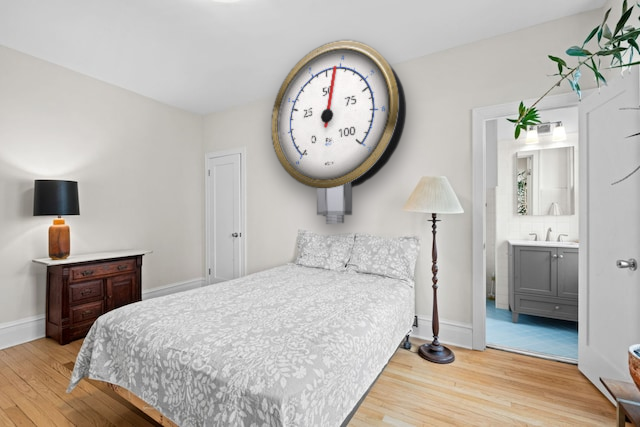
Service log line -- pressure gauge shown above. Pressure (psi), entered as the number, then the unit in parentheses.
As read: 55 (psi)
